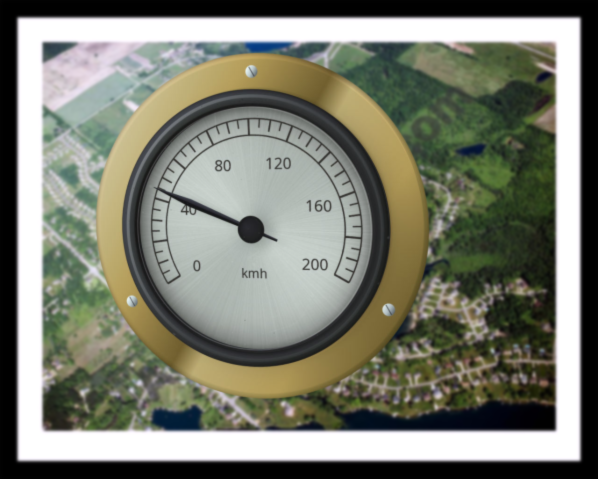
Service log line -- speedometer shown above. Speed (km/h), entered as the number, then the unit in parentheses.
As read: 45 (km/h)
